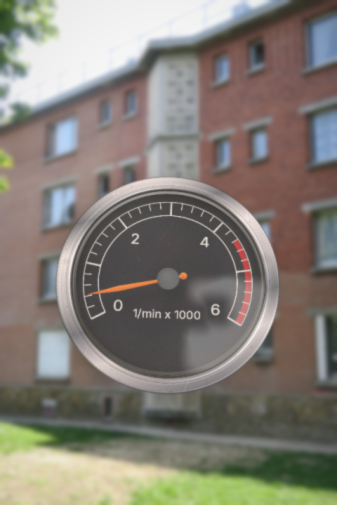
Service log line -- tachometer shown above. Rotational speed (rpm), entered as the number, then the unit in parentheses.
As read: 400 (rpm)
